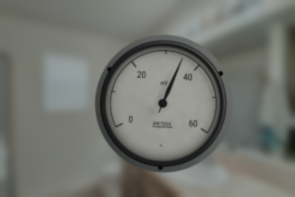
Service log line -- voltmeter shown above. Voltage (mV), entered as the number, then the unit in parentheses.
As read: 35 (mV)
